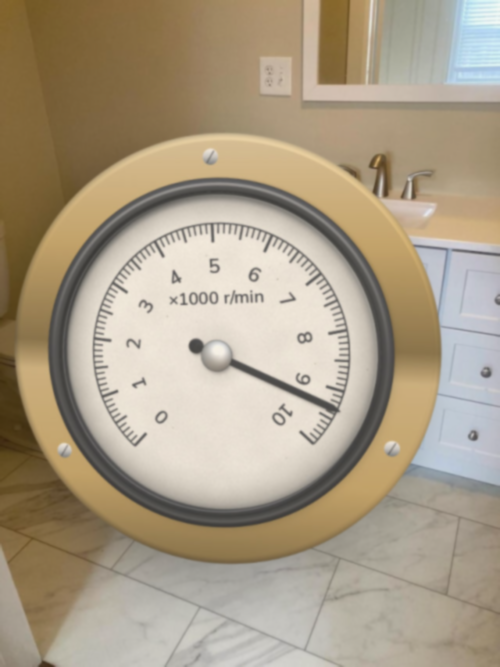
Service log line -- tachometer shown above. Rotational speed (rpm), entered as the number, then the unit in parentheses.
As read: 9300 (rpm)
